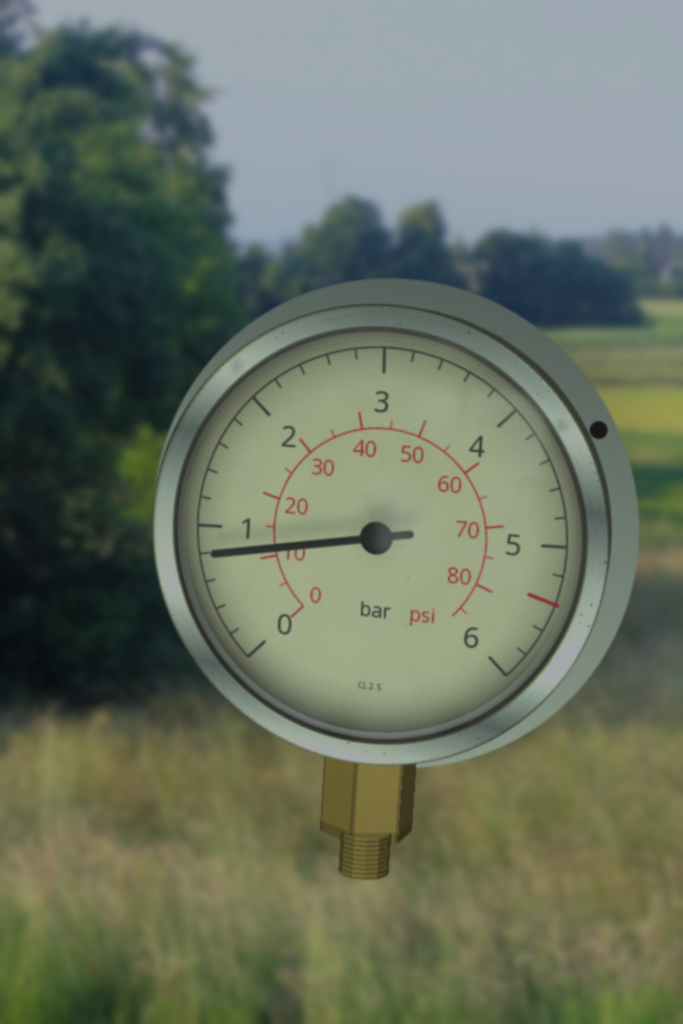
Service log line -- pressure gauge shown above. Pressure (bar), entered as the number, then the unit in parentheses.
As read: 0.8 (bar)
